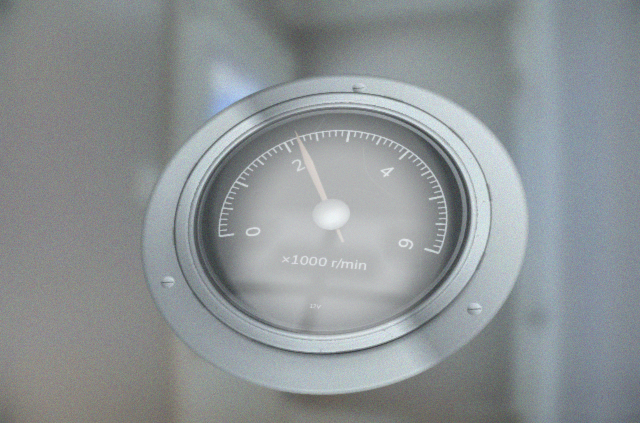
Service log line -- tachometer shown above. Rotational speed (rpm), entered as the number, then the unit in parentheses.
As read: 2200 (rpm)
